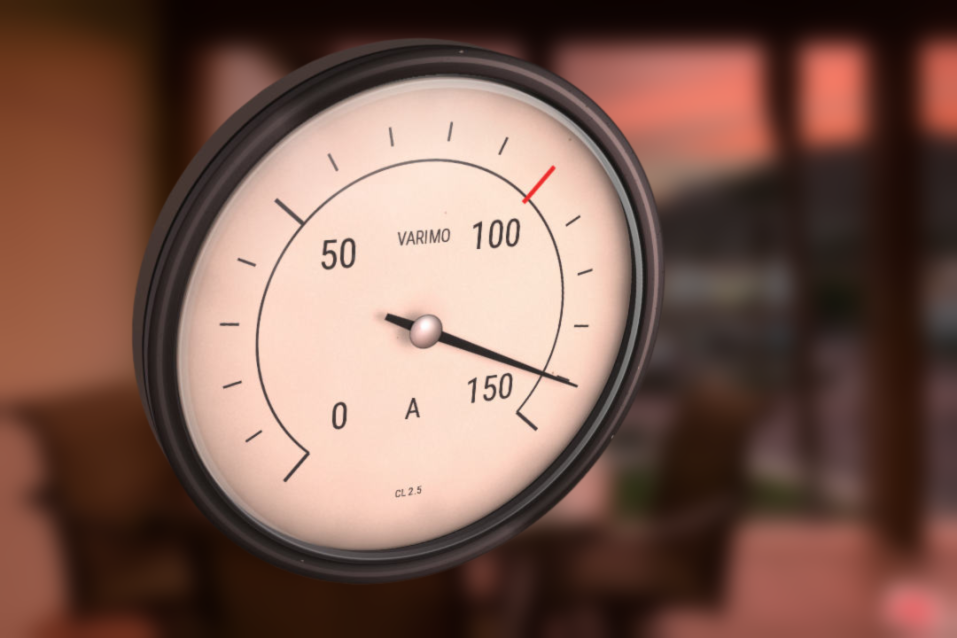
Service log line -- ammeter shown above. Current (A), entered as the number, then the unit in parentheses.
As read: 140 (A)
